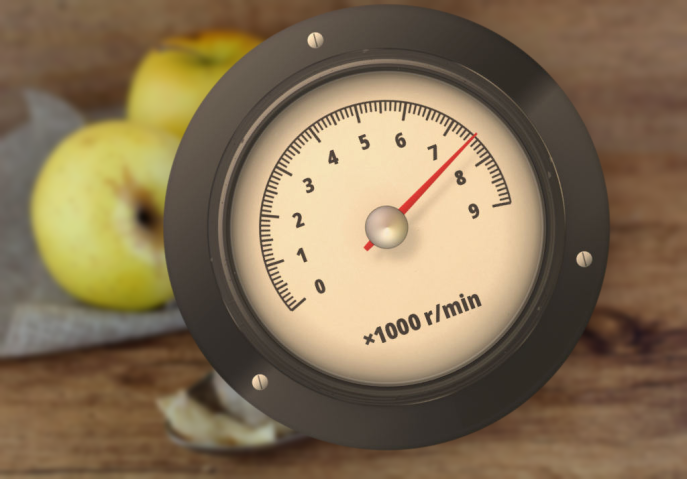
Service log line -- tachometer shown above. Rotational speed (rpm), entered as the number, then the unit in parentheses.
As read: 7500 (rpm)
